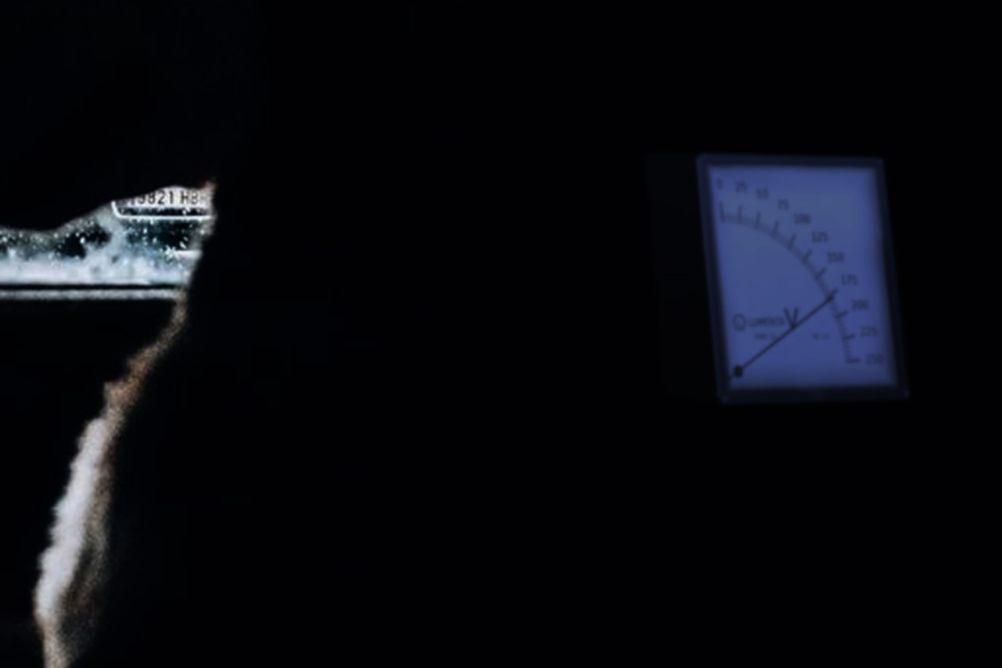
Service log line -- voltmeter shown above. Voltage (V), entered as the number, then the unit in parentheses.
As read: 175 (V)
